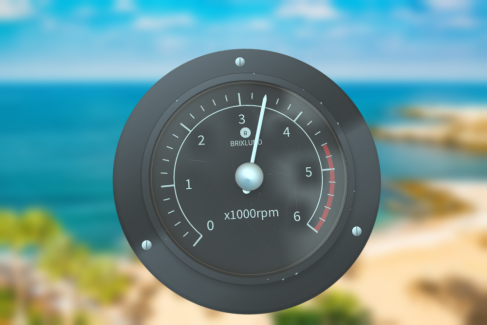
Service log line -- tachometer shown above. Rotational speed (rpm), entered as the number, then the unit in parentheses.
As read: 3400 (rpm)
